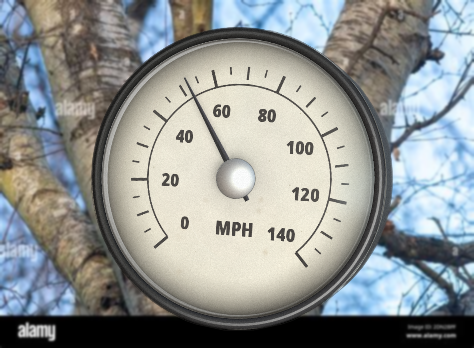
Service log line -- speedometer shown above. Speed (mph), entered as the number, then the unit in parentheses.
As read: 52.5 (mph)
